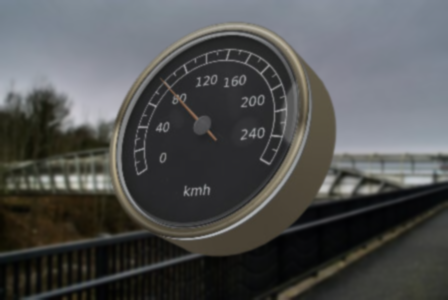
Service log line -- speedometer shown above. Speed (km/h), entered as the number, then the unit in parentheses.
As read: 80 (km/h)
